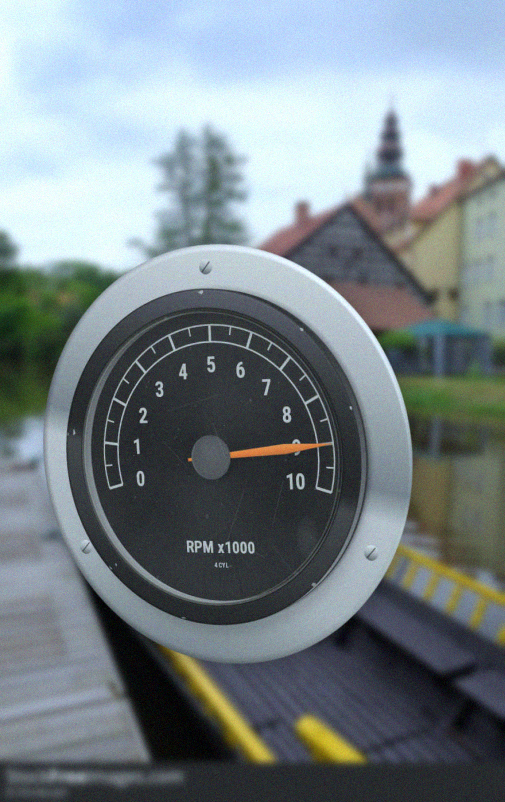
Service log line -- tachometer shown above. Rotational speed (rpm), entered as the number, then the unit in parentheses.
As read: 9000 (rpm)
